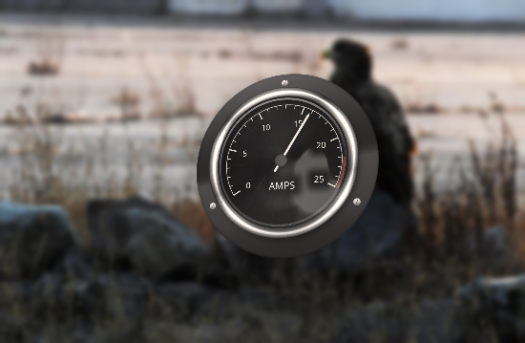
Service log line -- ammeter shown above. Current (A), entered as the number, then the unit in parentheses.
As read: 16 (A)
